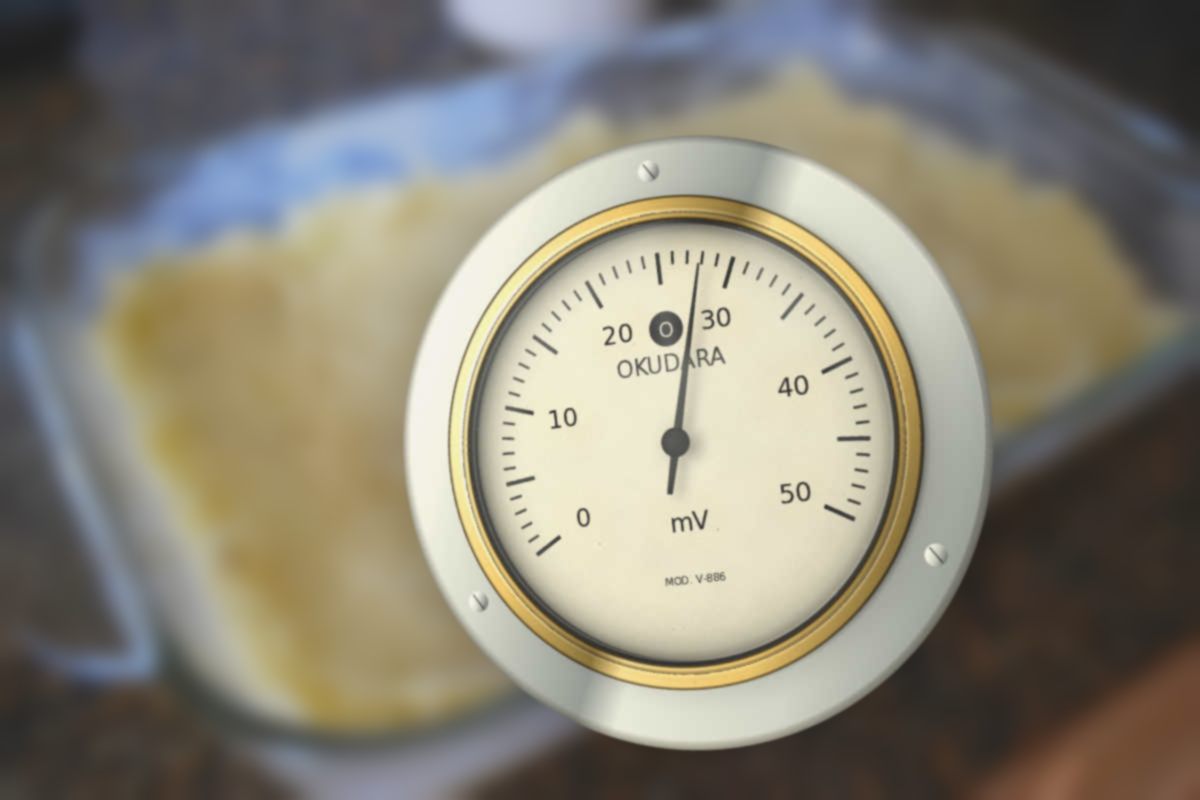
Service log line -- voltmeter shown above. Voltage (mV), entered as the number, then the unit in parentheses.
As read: 28 (mV)
